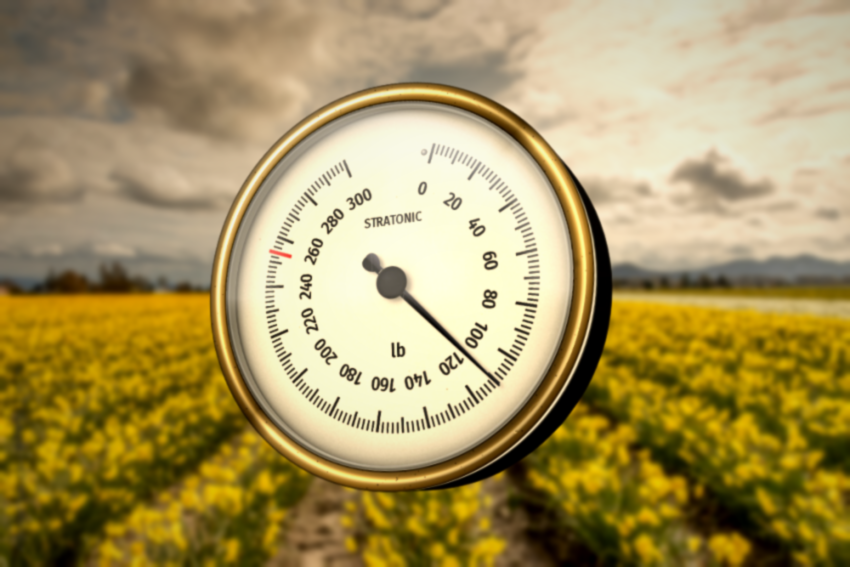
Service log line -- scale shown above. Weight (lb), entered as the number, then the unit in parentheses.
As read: 110 (lb)
